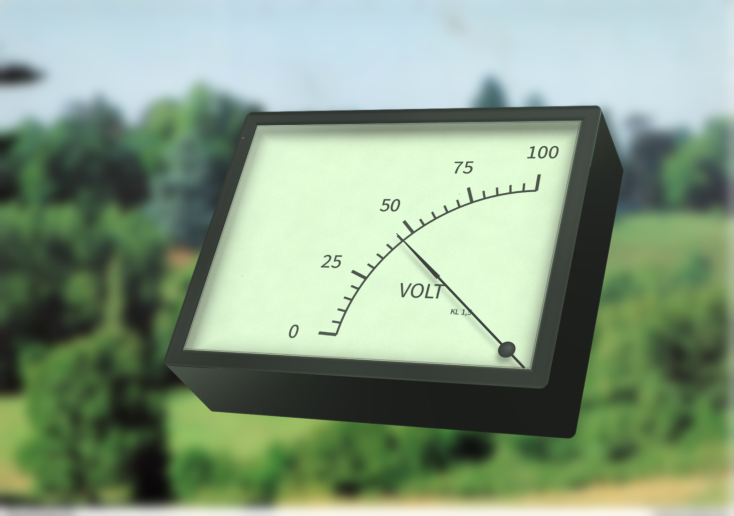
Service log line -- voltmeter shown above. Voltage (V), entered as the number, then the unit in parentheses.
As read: 45 (V)
